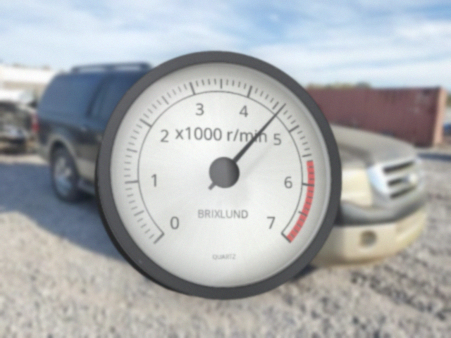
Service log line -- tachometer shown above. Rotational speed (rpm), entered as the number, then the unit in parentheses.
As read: 4600 (rpm)
